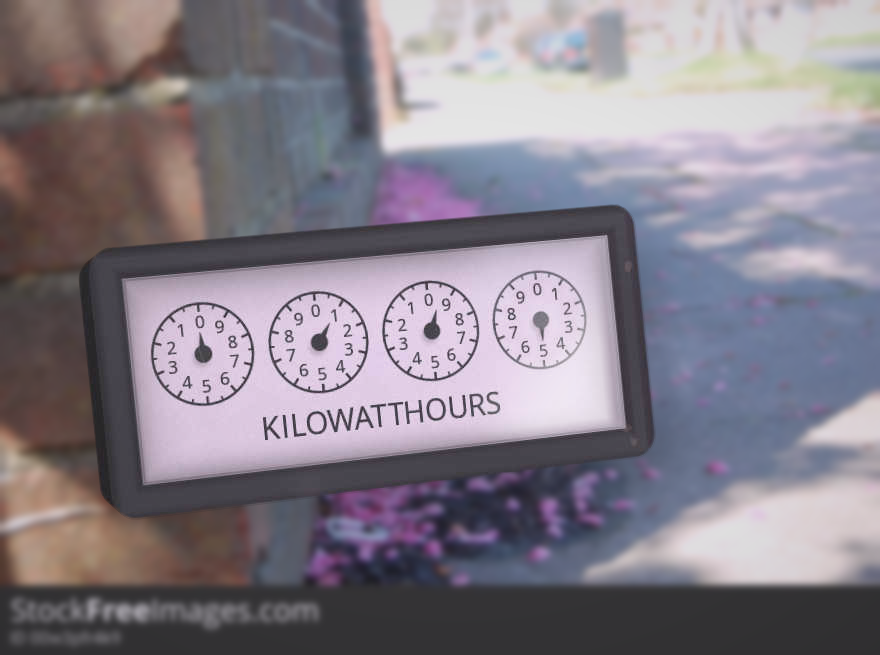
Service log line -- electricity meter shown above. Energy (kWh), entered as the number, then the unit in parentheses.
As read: 95 (kWh)
